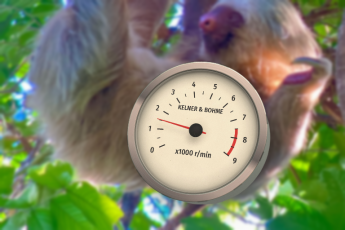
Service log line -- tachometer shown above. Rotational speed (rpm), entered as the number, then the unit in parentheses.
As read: 1500 (rpm)
